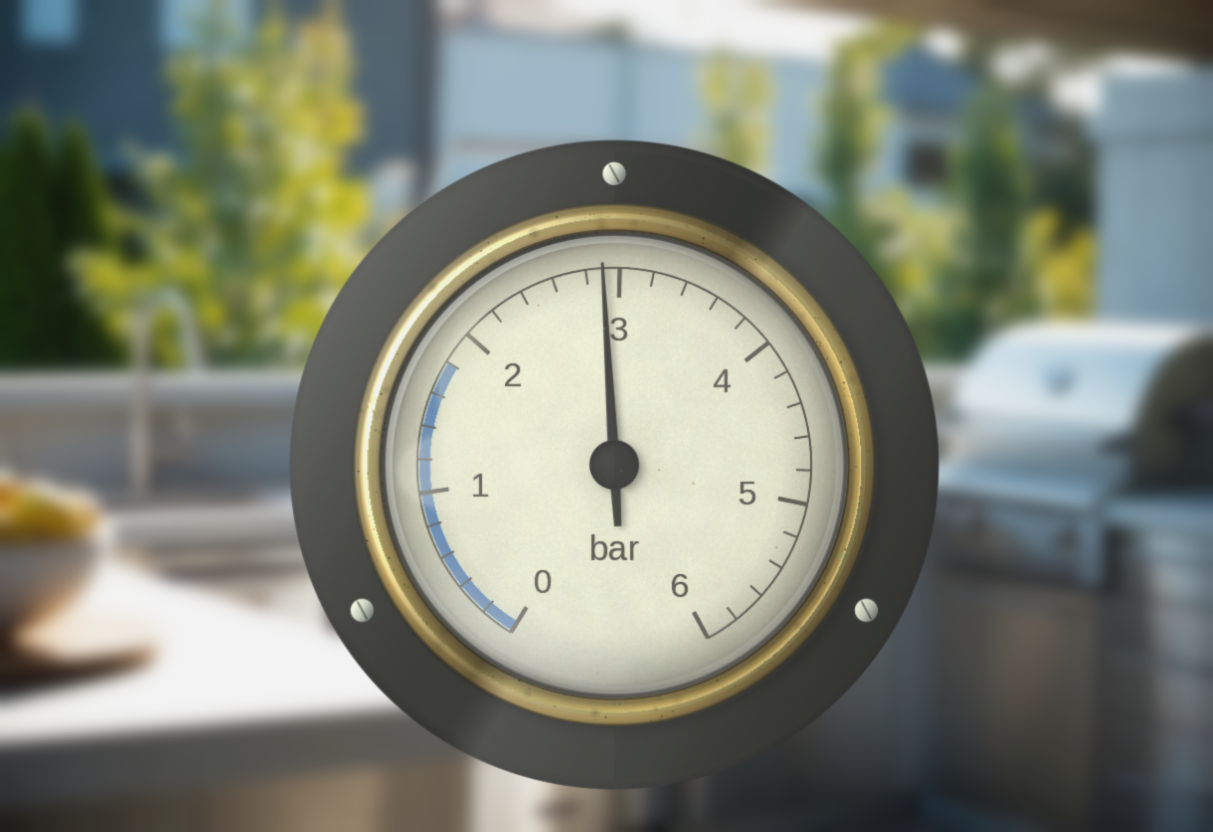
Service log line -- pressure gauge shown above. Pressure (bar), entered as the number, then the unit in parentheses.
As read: 2.9 (bar)
